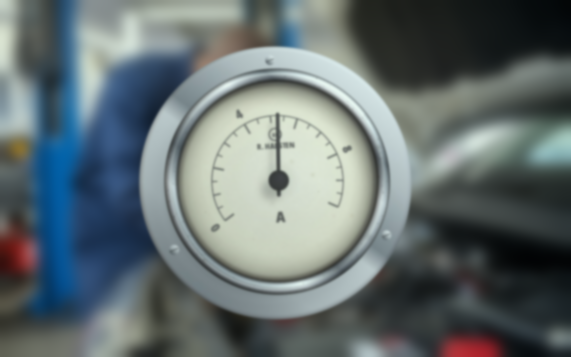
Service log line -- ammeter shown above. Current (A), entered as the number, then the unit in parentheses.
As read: 5.25 (A)
